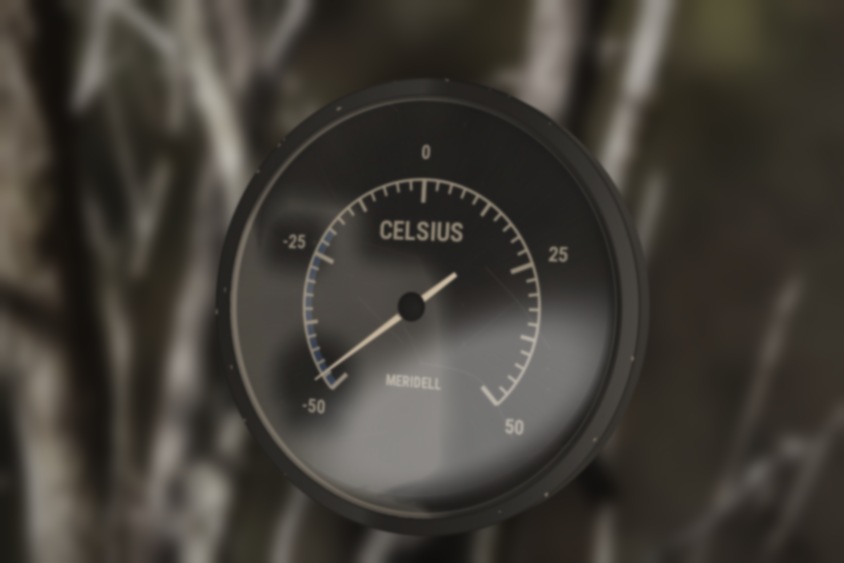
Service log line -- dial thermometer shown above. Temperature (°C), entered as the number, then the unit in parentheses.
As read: -47.5 (°C)
